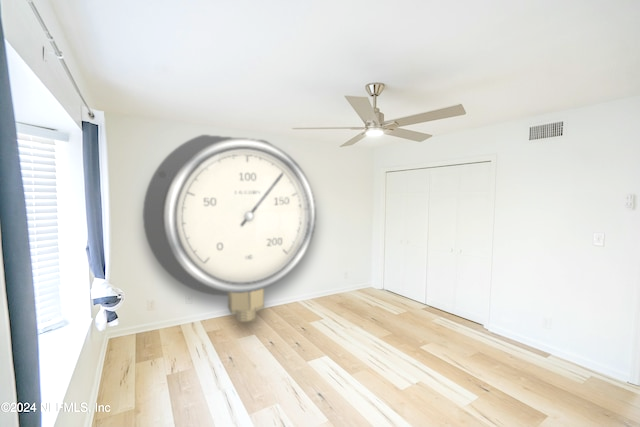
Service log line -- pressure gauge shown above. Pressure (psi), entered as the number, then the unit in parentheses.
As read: 130 (psi)
